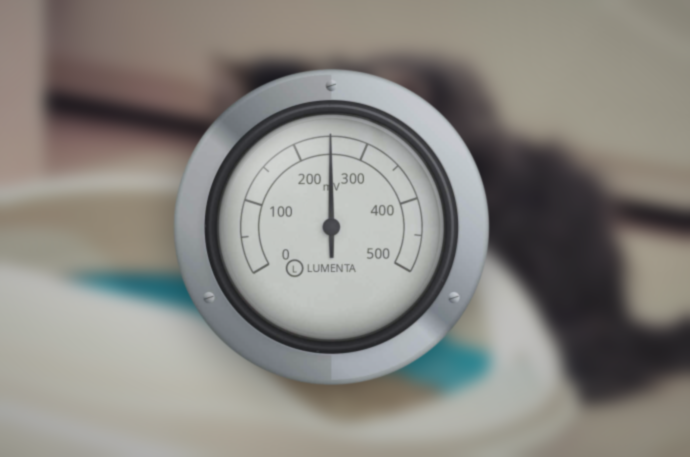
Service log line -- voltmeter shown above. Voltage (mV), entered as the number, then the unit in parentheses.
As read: 250 (mV)
